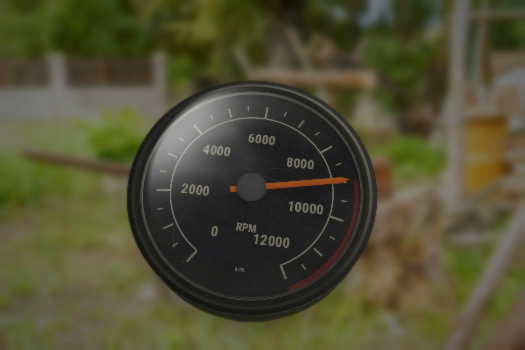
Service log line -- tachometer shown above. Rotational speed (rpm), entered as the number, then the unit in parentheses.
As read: 9000 (rpm)
